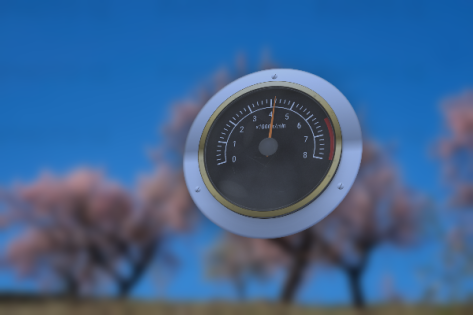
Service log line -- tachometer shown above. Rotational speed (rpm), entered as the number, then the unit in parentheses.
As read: 4200 (rpm)
